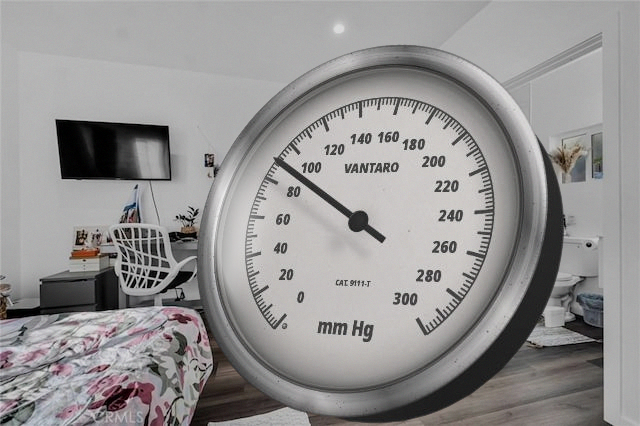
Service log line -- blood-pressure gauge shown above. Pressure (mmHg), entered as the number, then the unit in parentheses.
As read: 90 (mmHg)
